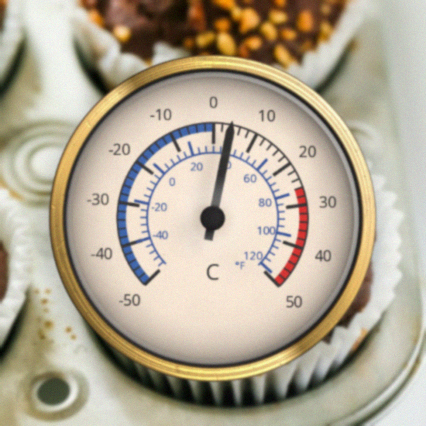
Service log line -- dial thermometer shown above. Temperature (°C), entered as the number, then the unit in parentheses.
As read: 4 (°C)
